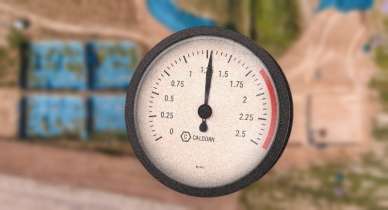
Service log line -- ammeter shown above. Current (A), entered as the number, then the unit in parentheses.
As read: 1.3 (A)
